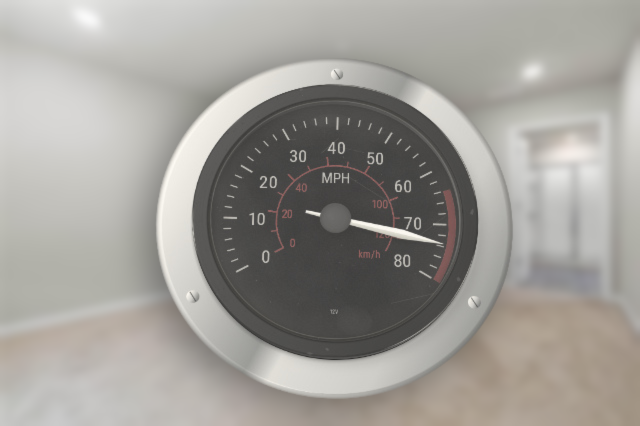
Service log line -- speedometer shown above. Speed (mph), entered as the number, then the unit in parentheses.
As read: 74 (mph)
